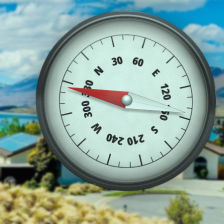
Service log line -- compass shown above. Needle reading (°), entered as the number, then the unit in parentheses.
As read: 325 (°)
